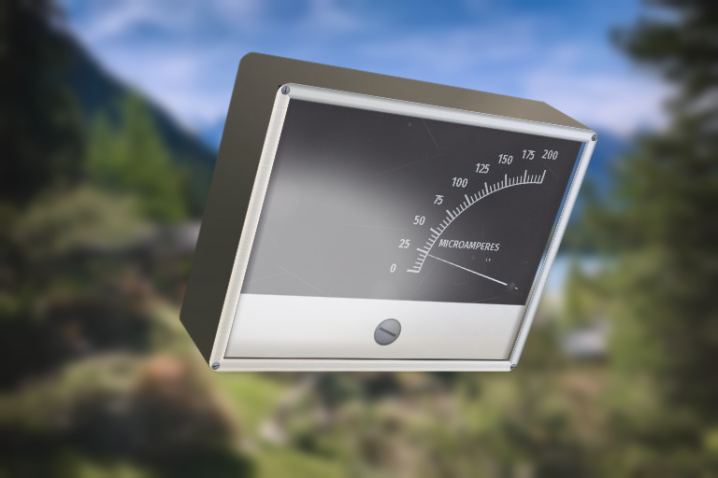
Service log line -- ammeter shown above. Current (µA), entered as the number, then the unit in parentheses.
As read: 25 (µA)
